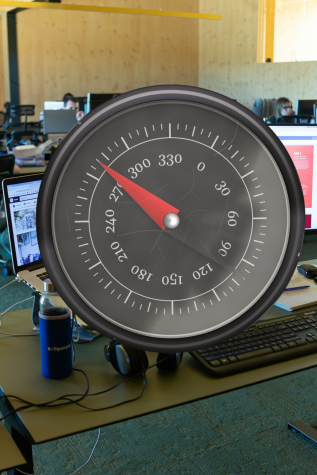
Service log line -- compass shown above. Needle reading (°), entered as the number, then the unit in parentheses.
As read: 280 (°)
